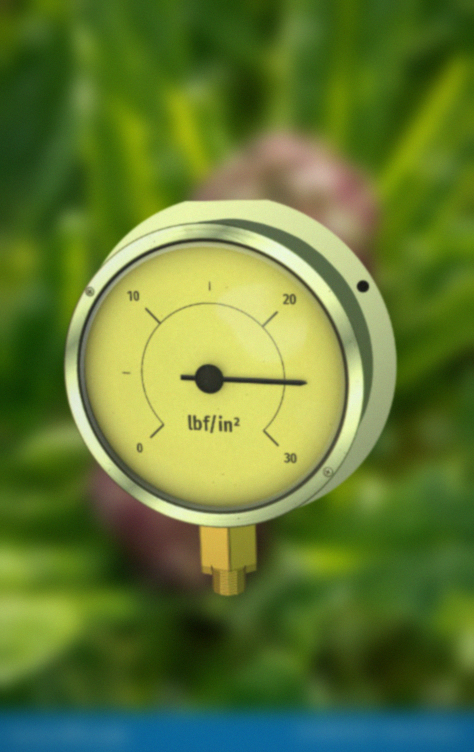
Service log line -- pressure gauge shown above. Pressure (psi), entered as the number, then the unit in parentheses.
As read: 25 (psi)
